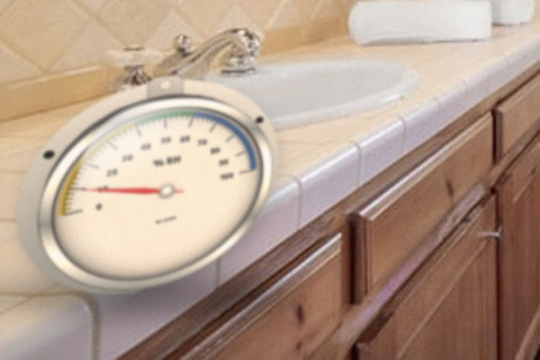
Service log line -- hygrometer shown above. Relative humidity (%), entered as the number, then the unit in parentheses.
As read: 10 (%)
